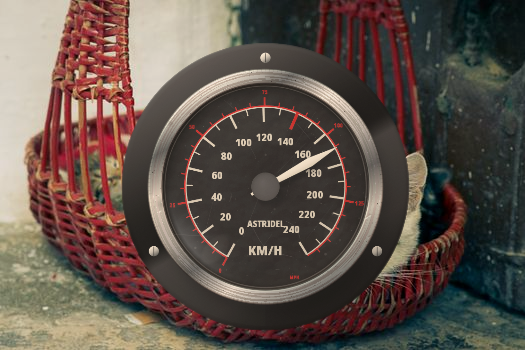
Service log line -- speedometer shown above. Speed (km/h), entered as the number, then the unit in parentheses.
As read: 170 (km/h)
